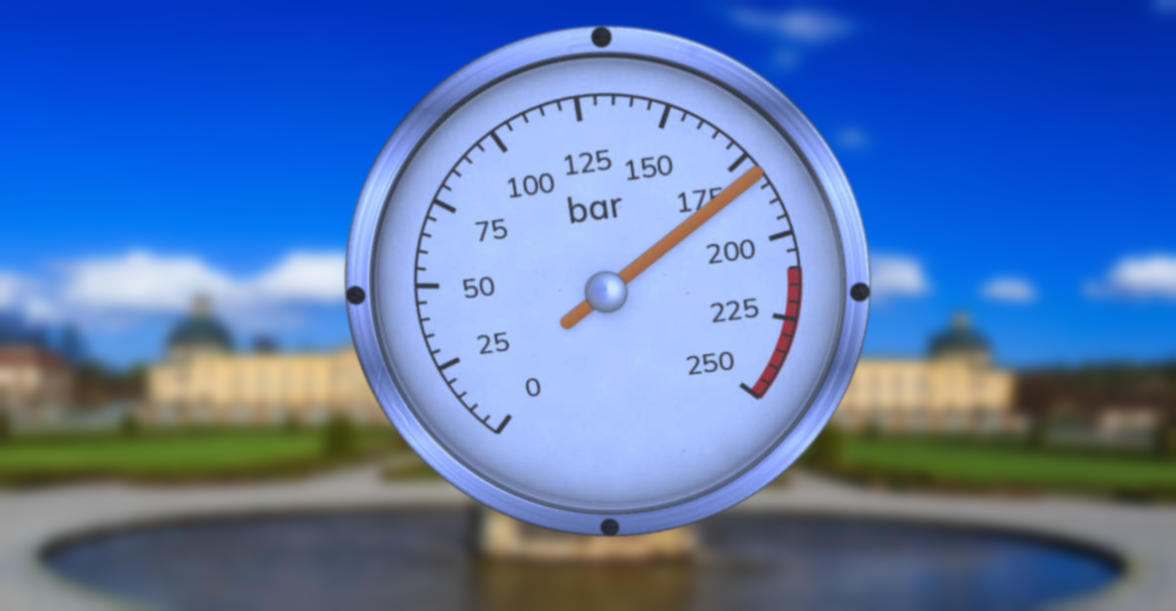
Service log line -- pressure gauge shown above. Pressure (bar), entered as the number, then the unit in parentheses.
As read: 180 (bar)
